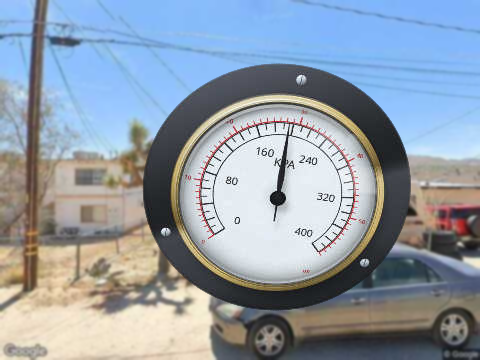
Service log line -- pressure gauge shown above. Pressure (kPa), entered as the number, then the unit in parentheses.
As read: 195 (kPa)
